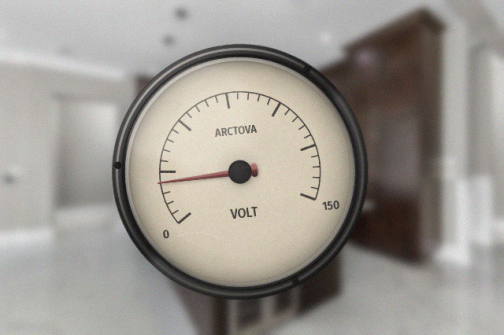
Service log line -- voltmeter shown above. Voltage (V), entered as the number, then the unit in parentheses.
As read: 20 (V)
